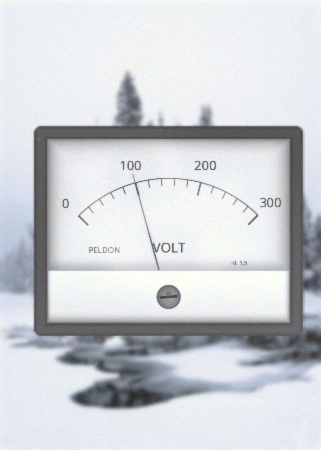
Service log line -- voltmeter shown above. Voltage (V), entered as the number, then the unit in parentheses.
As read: 100 (V)
